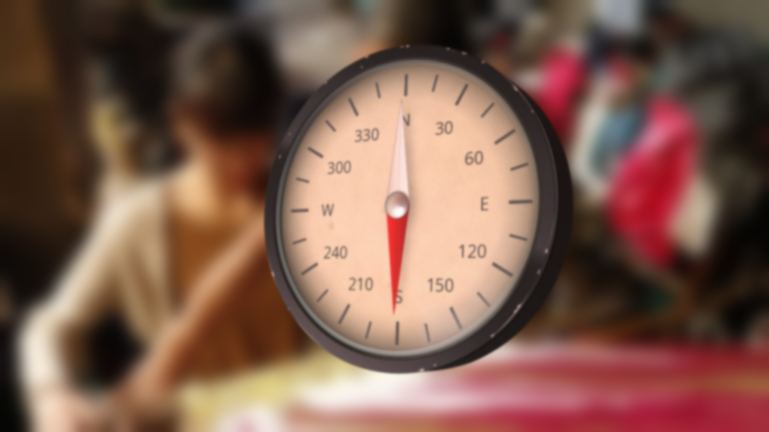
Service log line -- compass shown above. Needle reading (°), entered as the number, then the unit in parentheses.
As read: 180 (°)
